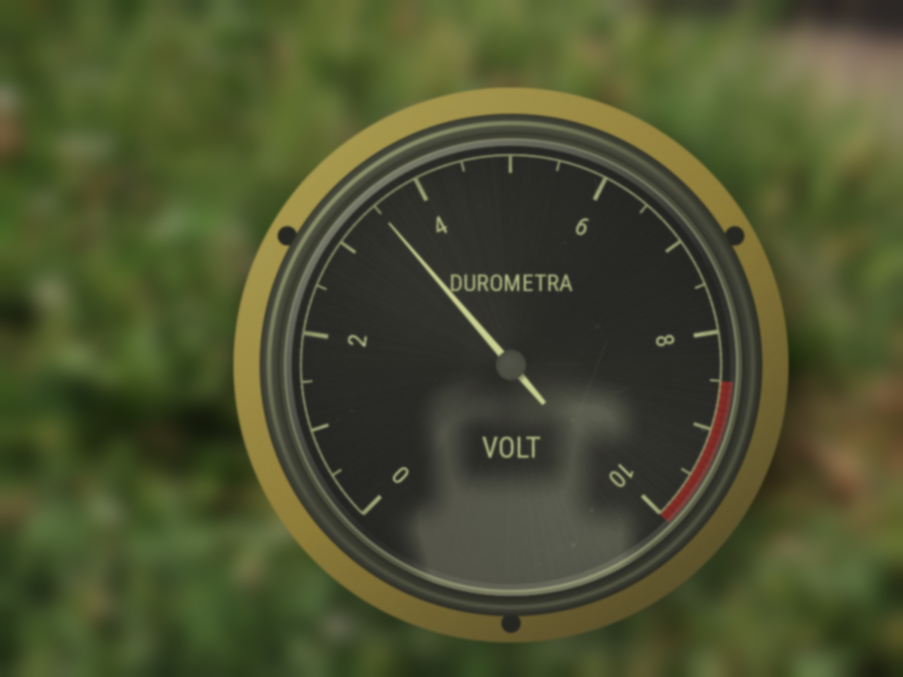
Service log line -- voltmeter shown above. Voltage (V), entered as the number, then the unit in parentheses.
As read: 3.5 (V)
